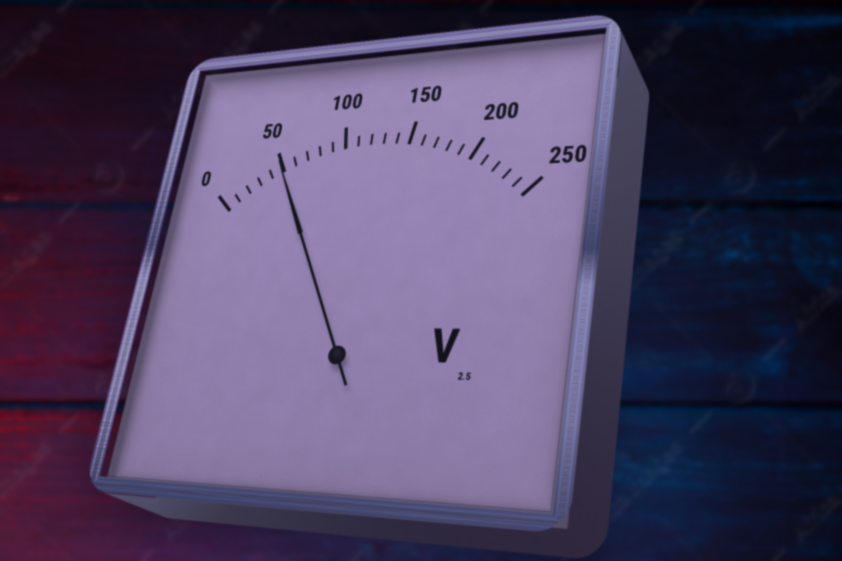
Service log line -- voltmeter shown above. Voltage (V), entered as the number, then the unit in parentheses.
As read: 50 (V)
